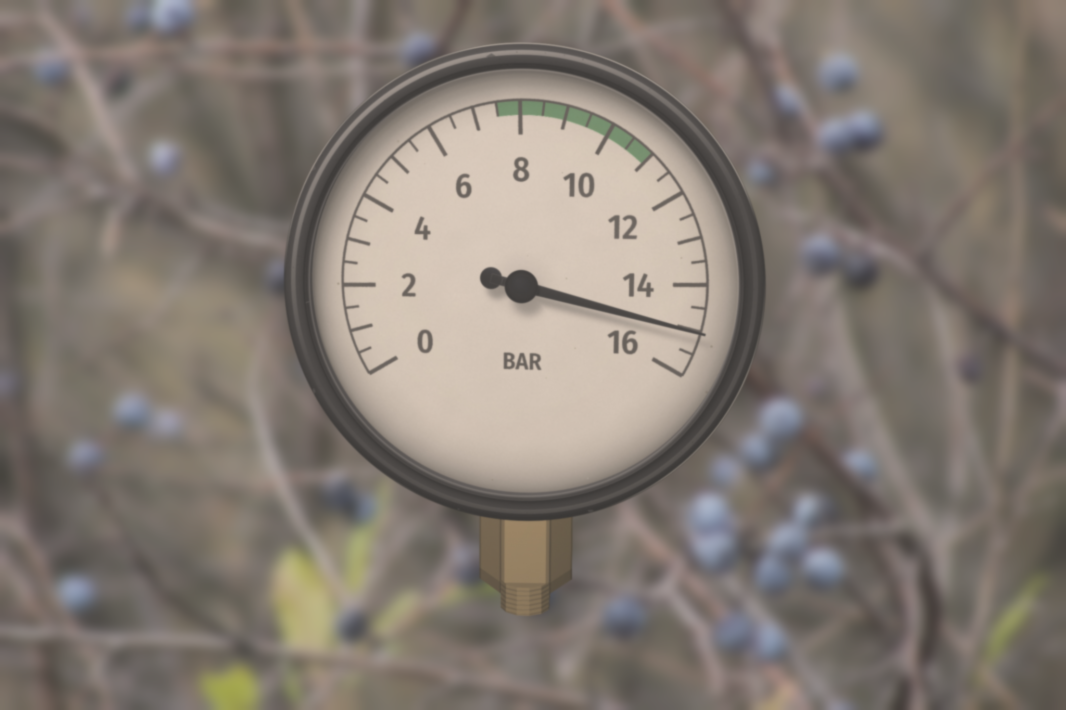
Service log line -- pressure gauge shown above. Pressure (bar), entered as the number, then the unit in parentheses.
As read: 15 (bar)
